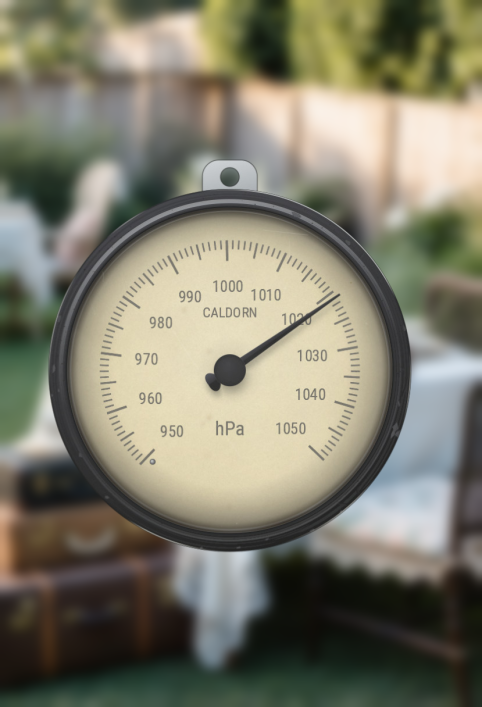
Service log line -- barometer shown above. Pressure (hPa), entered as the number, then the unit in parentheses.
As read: 1021 (hPa)
